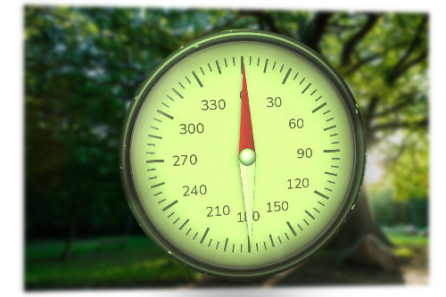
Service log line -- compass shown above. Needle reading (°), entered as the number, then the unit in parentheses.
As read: 0 (°)
